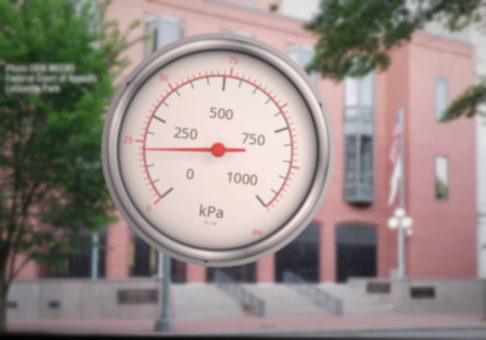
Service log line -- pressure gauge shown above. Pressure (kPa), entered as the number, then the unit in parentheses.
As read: 150 (kPa)
